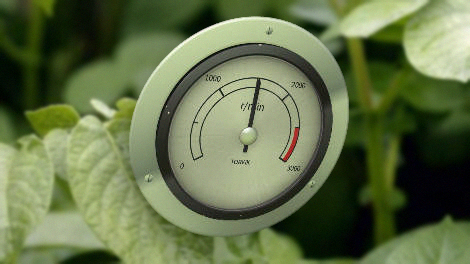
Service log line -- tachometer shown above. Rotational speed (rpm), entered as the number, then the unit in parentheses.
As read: 1500 (rpm)
